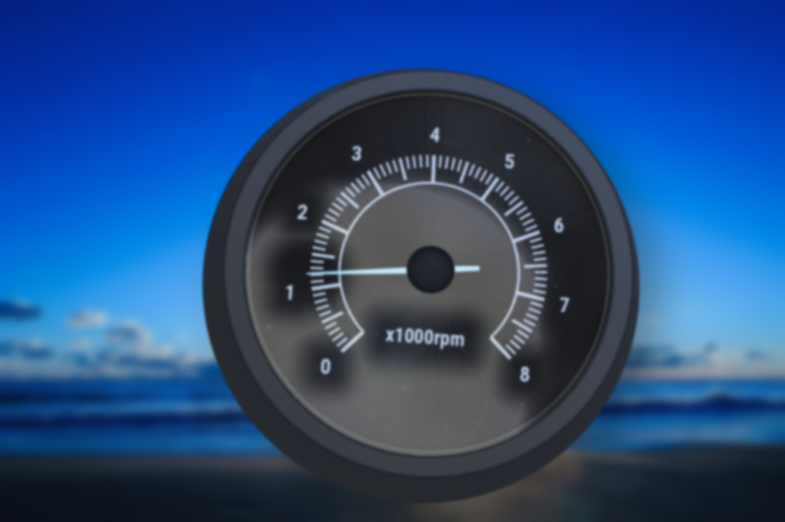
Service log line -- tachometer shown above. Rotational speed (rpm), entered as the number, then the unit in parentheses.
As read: 1200 (rpm)
